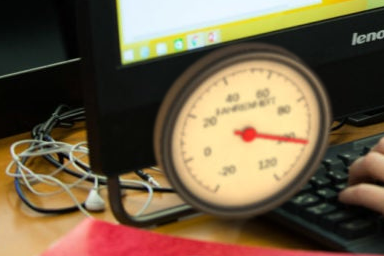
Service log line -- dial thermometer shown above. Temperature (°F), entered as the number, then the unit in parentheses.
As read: 100 (°F)
